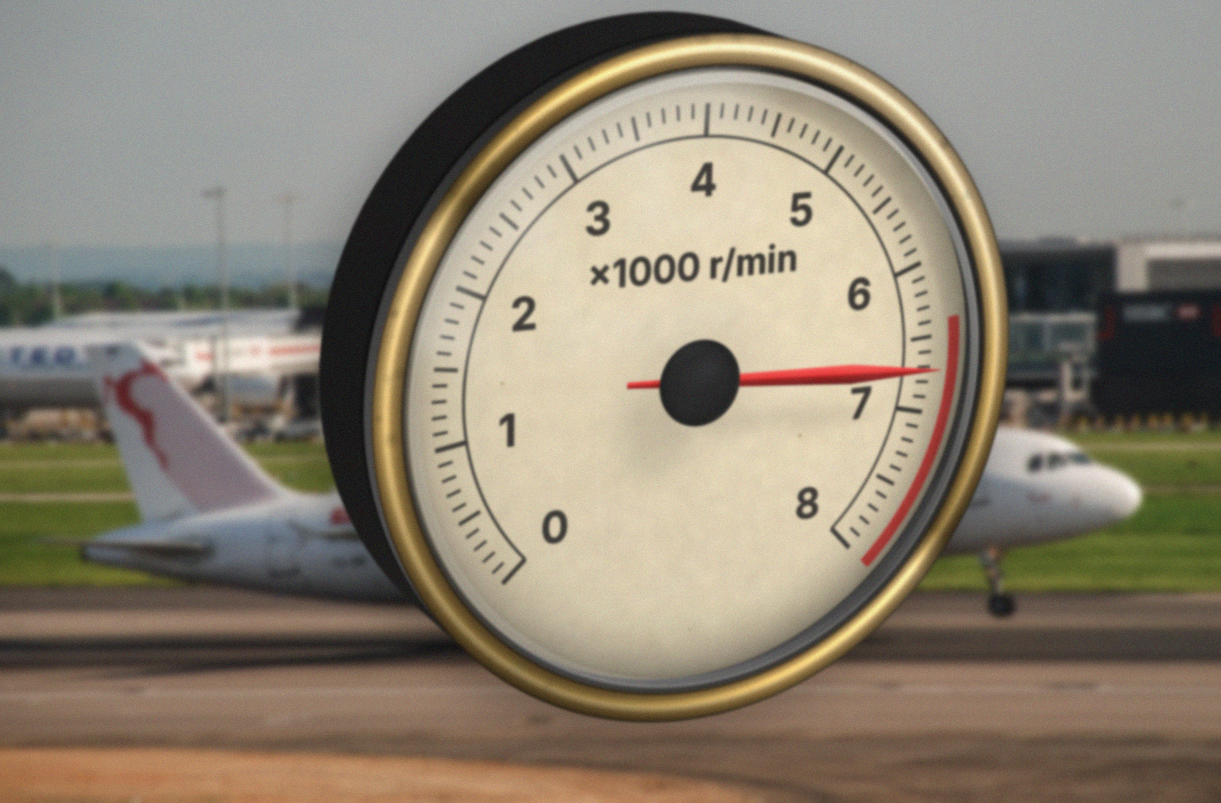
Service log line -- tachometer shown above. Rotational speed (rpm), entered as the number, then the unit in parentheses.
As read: 6700 (rpm)
